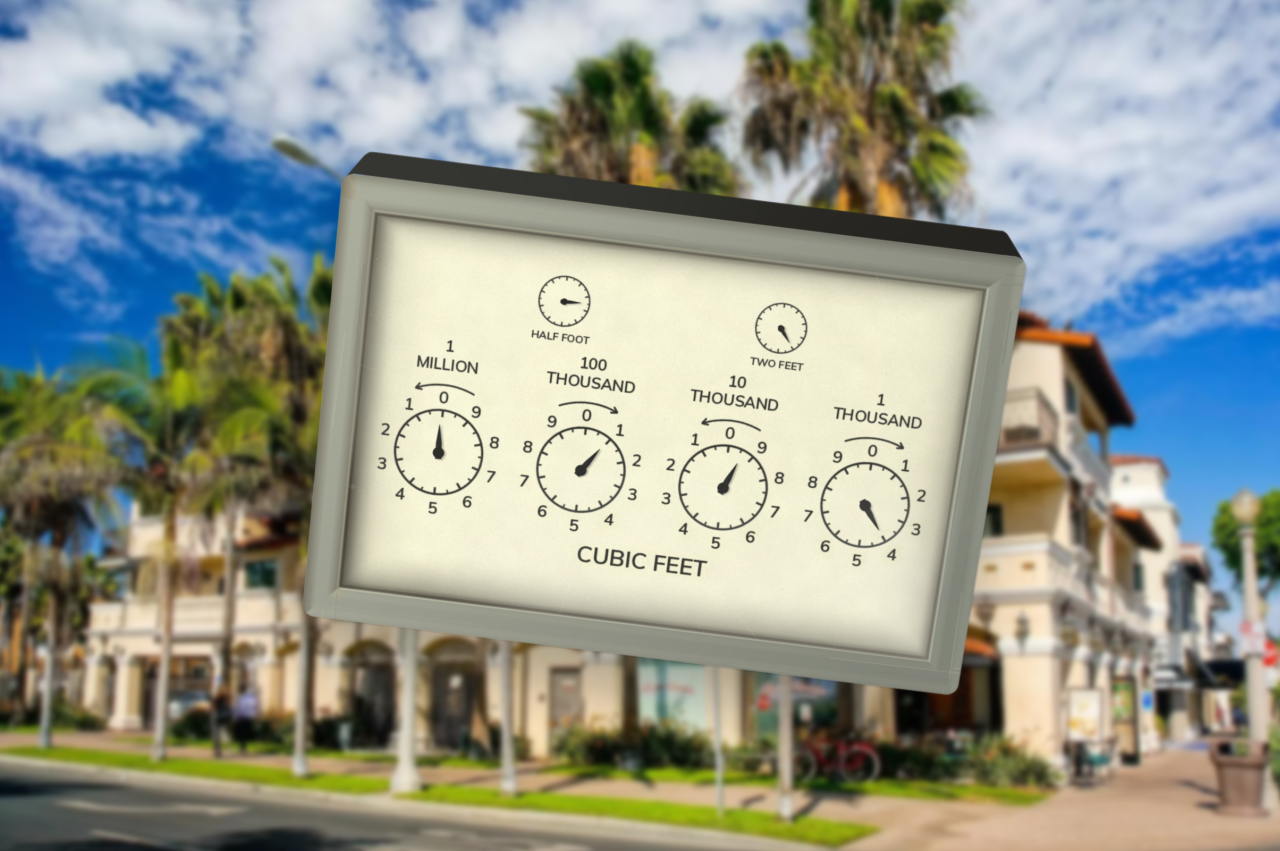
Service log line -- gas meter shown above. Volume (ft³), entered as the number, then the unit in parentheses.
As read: 9400 (ft³)
